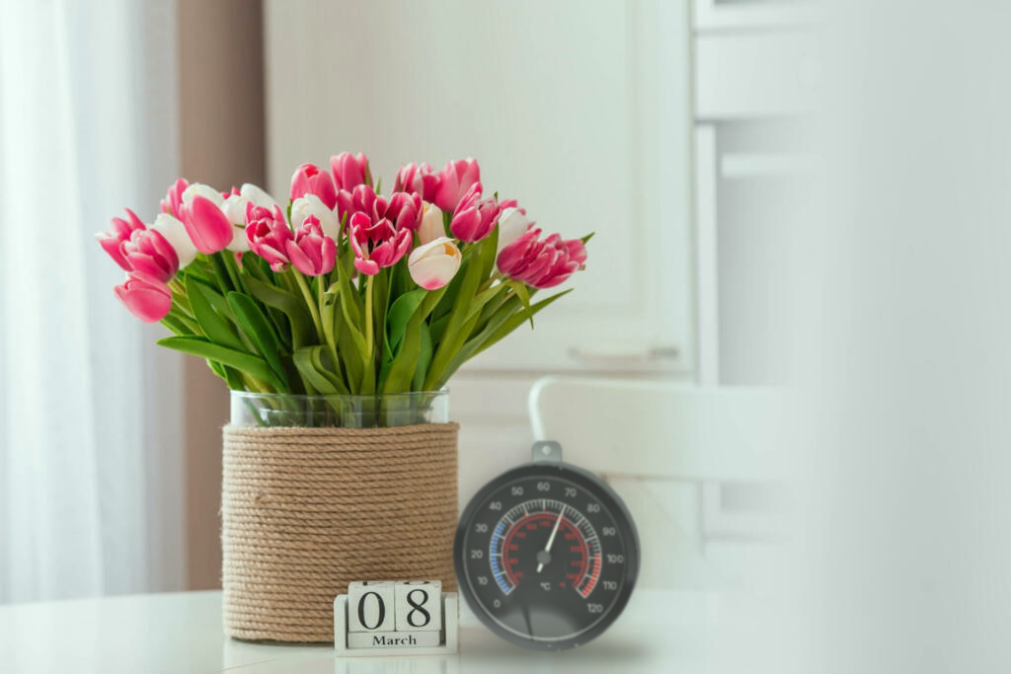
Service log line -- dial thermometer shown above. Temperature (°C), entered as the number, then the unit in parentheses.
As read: 70 (°C)
